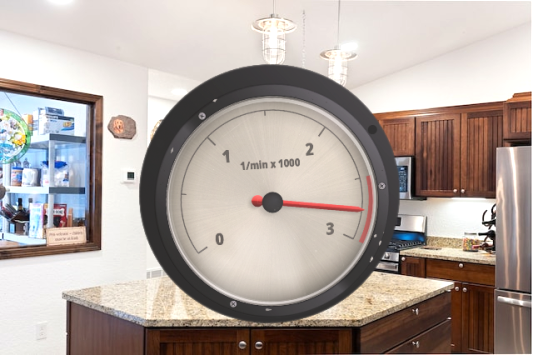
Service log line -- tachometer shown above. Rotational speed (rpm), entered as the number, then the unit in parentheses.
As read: 2750 (rpm)
